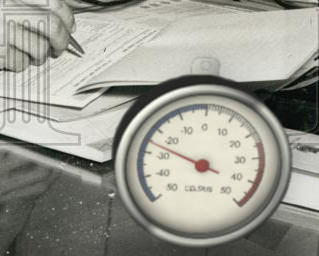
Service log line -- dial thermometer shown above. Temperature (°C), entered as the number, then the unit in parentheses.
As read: -25 (°C)
